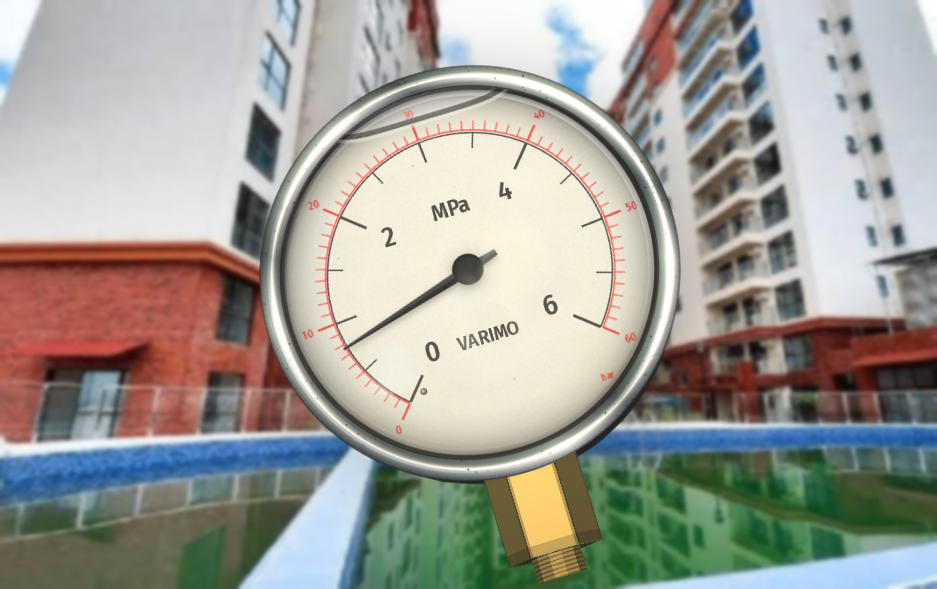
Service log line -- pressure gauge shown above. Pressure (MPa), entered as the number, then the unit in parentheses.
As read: 0.75 (MPa)
